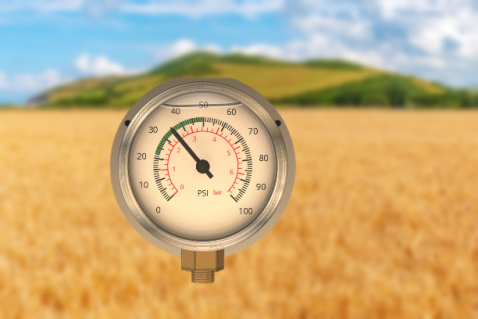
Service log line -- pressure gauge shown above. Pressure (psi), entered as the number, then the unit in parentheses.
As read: 35 (psi)
